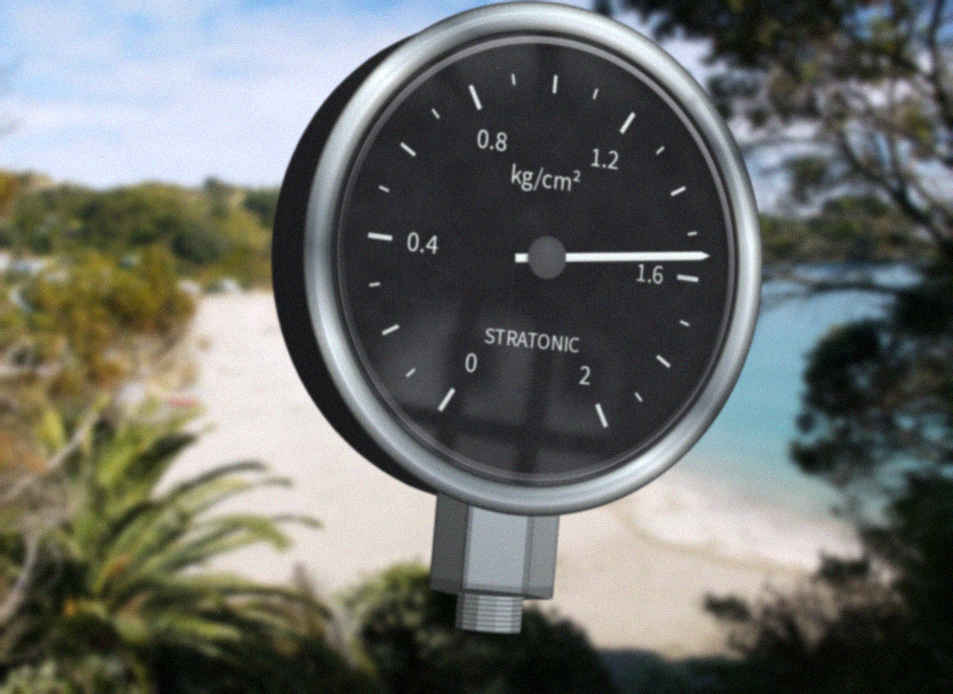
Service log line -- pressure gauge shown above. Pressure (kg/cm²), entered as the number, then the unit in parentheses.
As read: 1.55 (kg/cm²)
